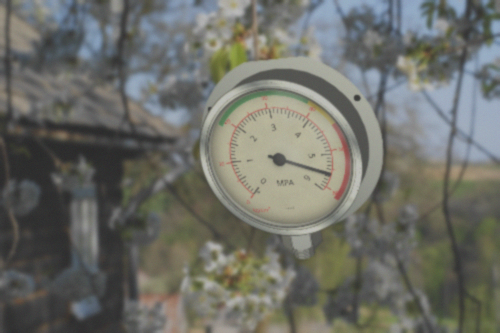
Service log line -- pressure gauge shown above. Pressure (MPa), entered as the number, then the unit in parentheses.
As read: 5.5 (MPa)
